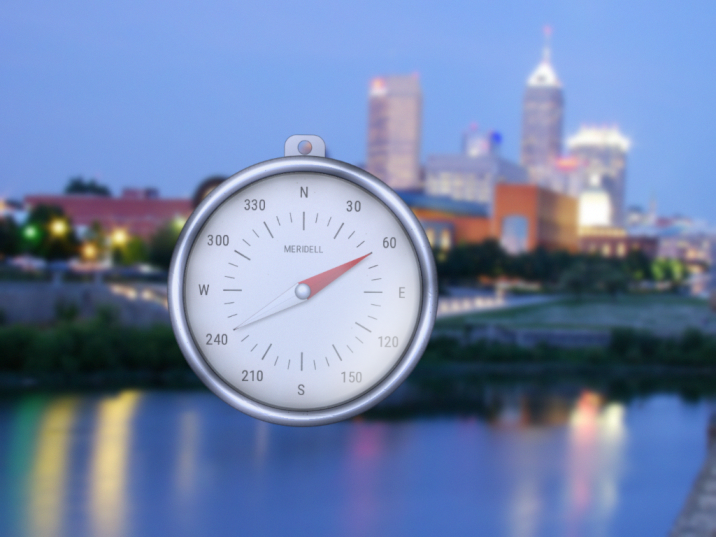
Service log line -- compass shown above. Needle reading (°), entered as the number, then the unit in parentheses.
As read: 60 (°)
